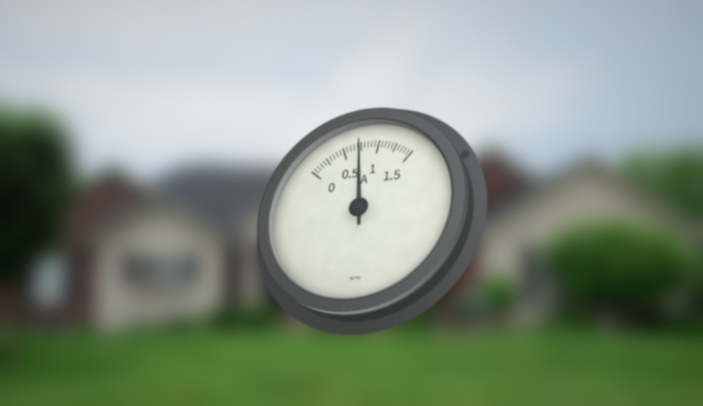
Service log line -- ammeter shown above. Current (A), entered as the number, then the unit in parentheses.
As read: 0.75 (A)
